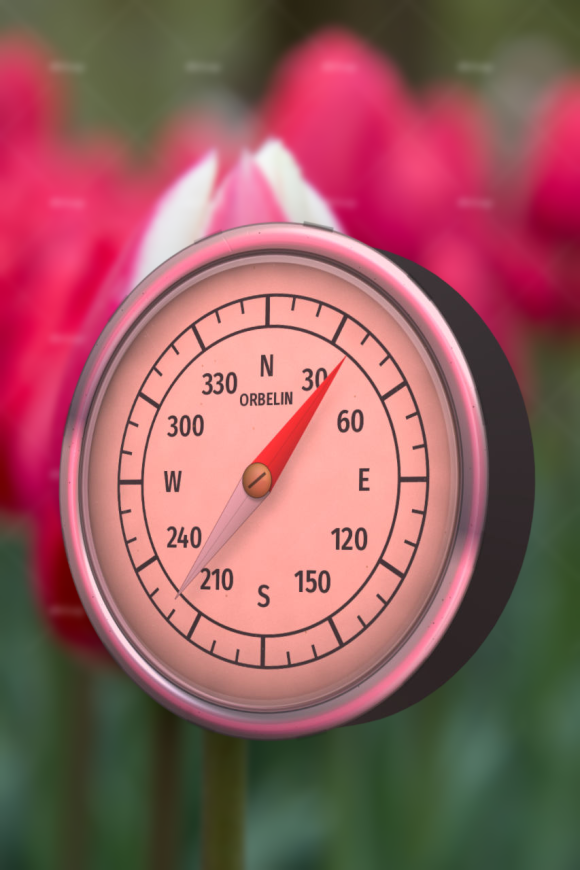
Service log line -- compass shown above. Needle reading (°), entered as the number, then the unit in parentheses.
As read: 40 (°)
